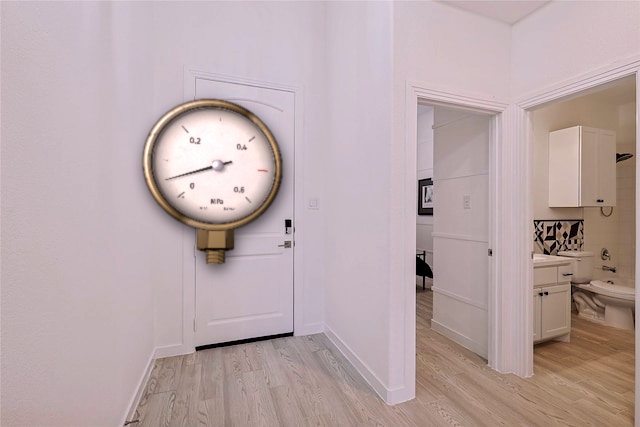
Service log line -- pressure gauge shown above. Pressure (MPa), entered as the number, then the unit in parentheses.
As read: 0.05 (MPa)
